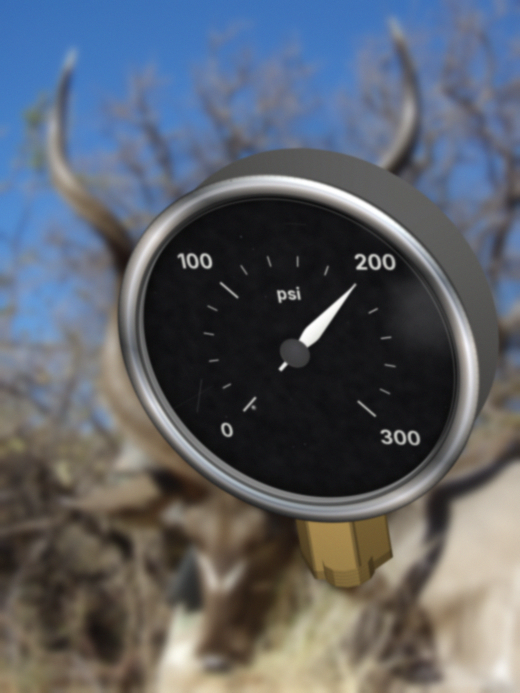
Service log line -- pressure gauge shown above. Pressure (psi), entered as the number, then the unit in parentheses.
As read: 200 (psi)
